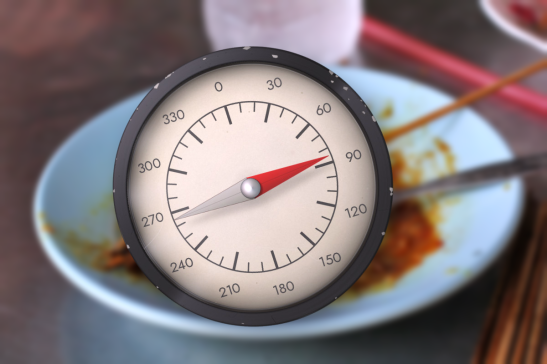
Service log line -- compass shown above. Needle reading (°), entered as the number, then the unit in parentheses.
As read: 85 (°)
